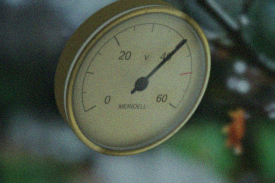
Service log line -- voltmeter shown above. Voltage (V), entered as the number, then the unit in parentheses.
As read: 40 (V)
